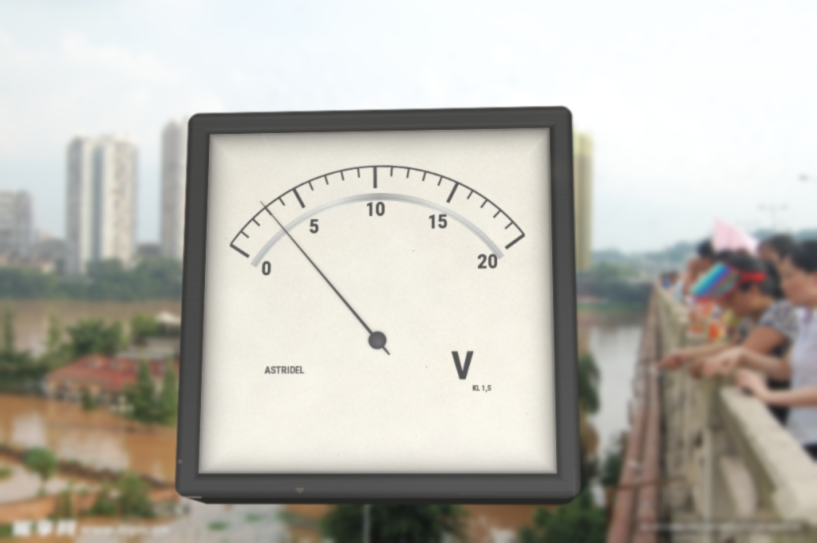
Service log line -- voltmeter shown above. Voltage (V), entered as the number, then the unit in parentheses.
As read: 3 (V)
